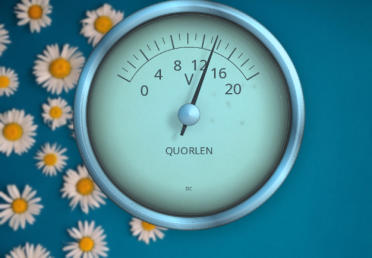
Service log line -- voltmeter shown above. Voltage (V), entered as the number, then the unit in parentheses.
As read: 13.5 (V)
